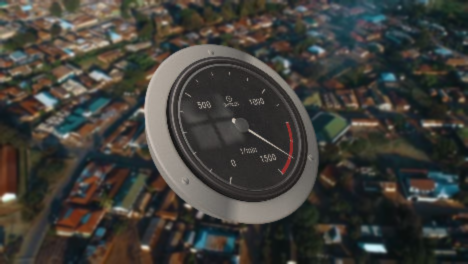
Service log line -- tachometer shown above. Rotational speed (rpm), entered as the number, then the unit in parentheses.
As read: 1400 (rpm)
